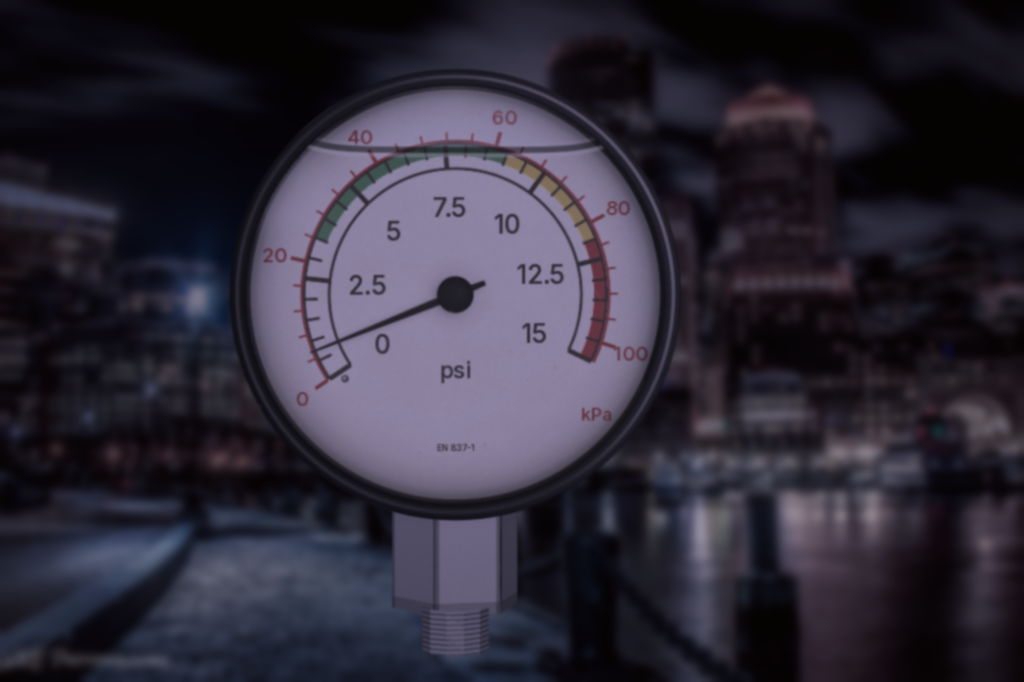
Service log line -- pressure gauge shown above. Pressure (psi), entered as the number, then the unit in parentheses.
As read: 0.75 (psi)
